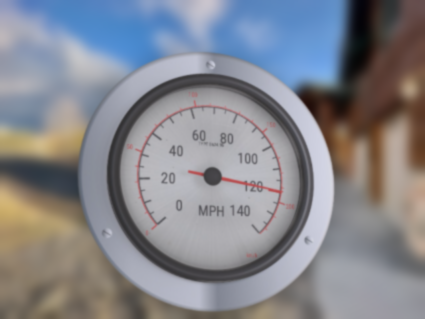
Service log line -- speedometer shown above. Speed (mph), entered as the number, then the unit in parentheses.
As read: 120 (mph)
